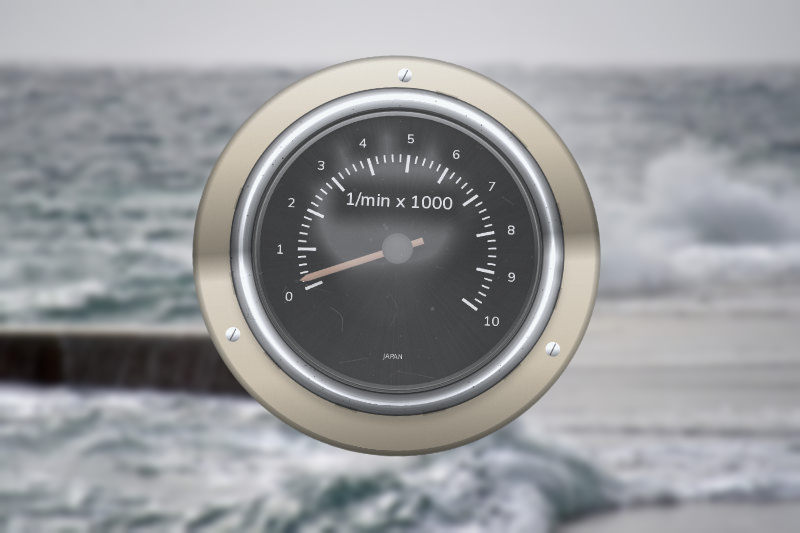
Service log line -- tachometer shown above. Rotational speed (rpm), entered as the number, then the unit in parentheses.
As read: 200 (rpm)
